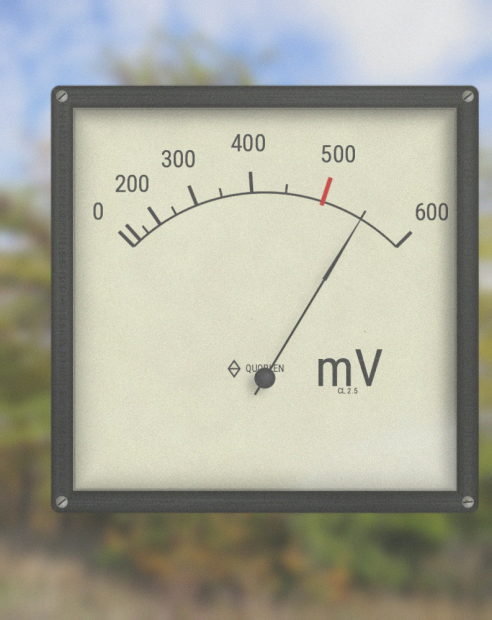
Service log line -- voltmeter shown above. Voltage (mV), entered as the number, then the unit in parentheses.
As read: 550 (mV)
